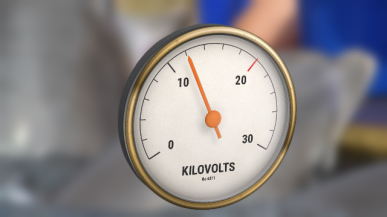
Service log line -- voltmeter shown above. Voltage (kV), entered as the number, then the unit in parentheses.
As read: 12 (kV)
